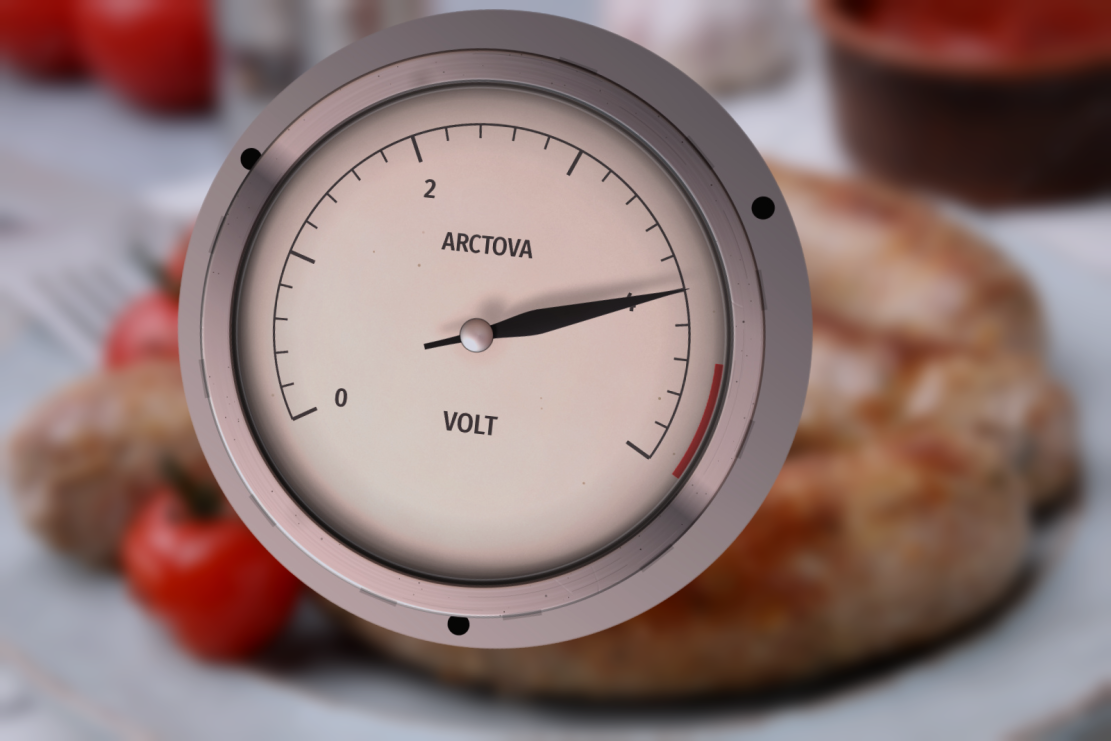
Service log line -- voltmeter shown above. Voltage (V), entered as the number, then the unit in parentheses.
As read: 4 (V)
